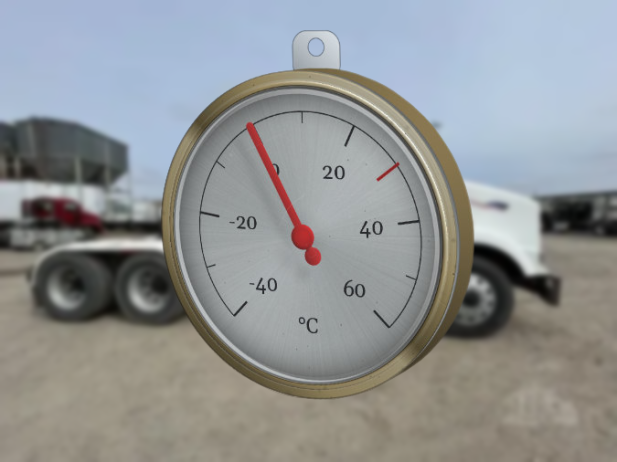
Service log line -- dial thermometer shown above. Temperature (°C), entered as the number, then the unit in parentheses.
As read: 0 (°C)
